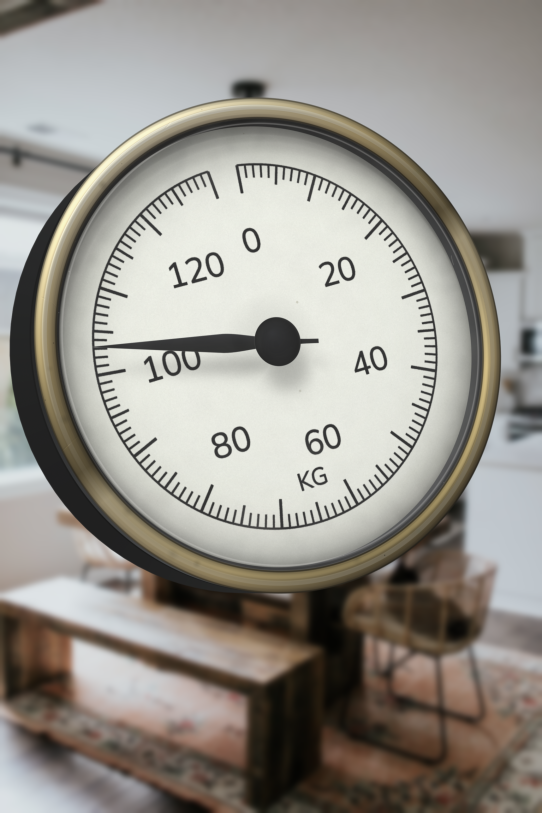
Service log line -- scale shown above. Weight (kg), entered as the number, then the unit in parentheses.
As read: 103 (kg)
